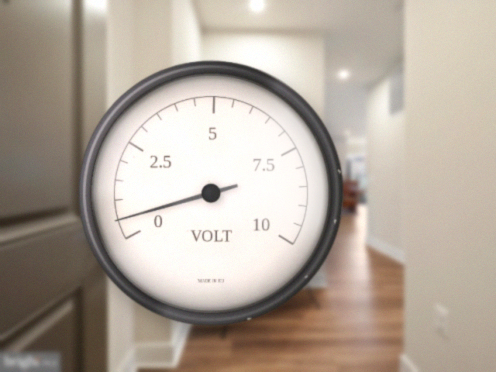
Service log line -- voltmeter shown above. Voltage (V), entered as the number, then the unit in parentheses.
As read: 0.5 (V)
